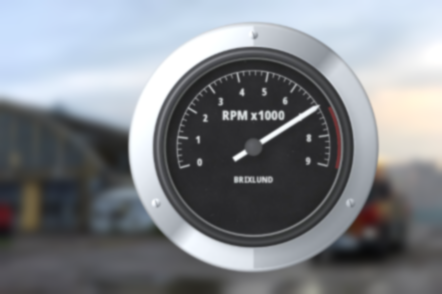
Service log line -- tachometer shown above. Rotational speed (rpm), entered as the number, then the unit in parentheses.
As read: 7000 (rpm)
